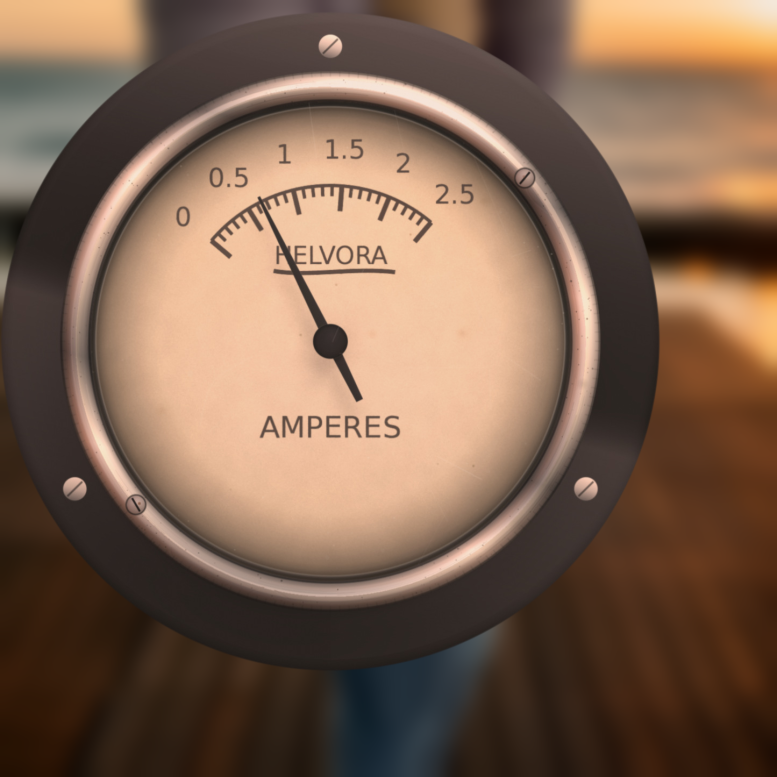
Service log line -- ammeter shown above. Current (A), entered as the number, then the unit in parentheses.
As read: 0.65 (A)
